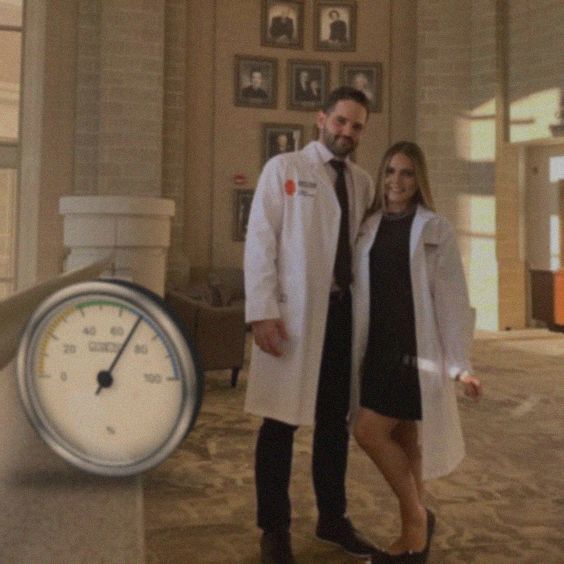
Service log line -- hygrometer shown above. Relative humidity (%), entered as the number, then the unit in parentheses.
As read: 70 (%)
